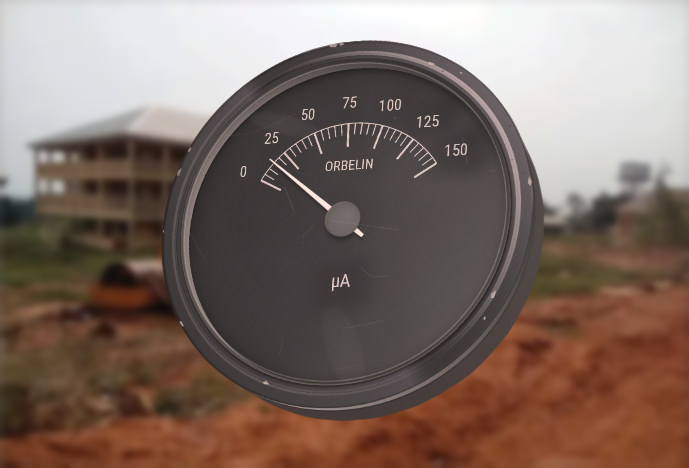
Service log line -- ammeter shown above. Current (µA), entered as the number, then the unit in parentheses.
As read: 15 (µA)
